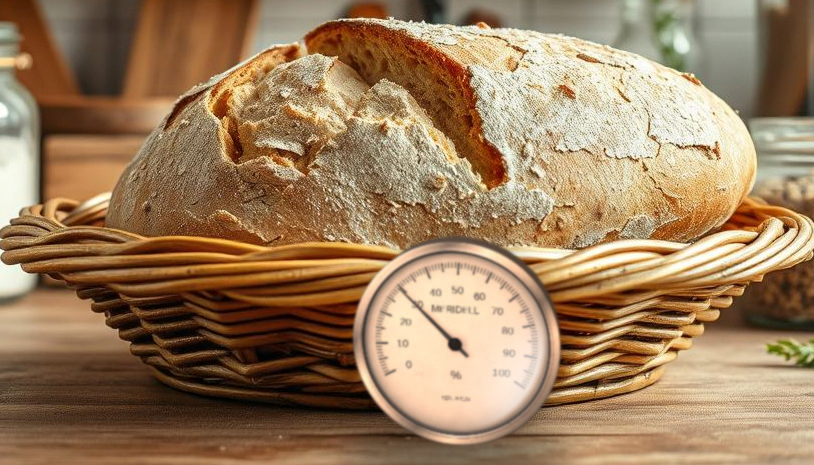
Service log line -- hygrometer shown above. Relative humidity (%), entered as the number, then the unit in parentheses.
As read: 30 (%)
